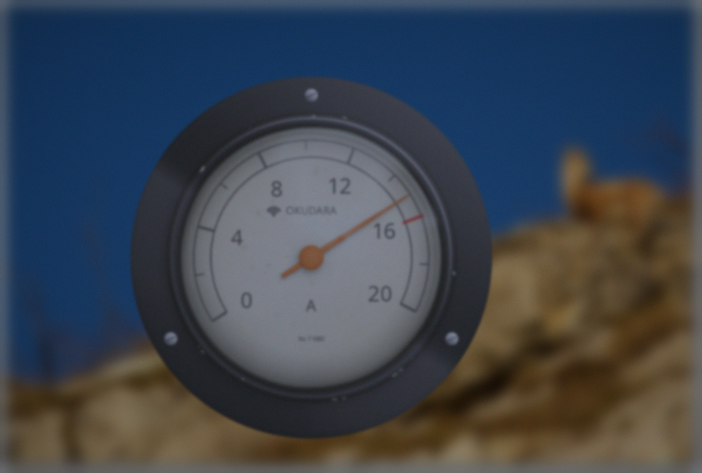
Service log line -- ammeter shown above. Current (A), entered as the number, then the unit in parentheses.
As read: 15 (A)
